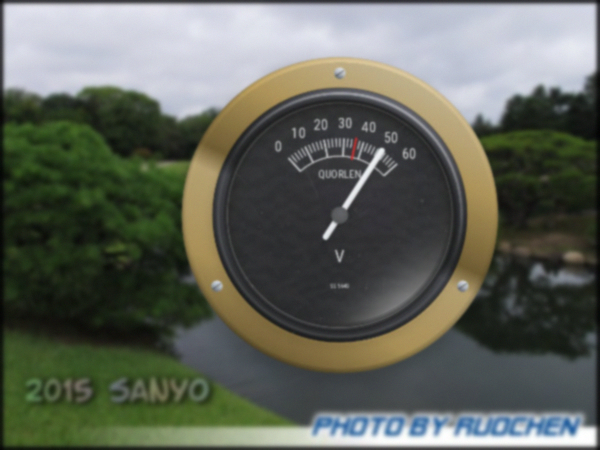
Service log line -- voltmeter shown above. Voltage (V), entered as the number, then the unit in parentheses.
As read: 50 (V)
